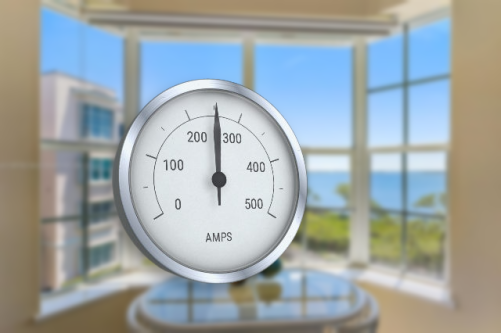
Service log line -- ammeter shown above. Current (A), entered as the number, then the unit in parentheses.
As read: 250 (A)
